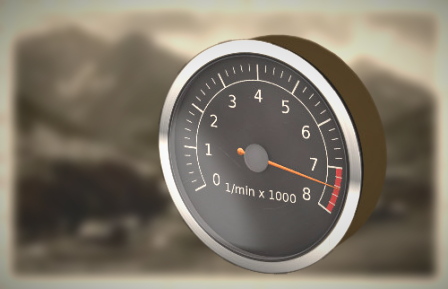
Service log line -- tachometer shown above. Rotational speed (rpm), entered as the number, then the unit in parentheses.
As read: 7400 (rpm)
